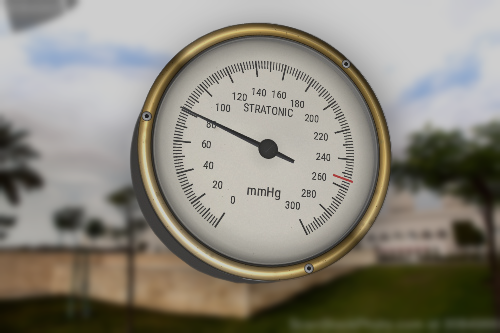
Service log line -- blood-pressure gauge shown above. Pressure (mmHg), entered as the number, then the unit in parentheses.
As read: 80 (mmHg)
